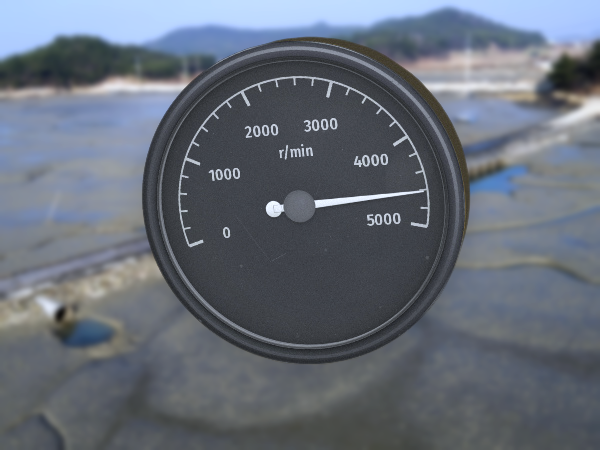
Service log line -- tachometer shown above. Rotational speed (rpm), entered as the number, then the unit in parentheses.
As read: 4600 (rpm)
